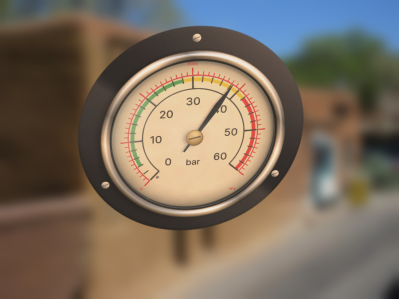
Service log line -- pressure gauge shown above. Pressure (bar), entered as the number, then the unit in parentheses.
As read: 38 (bar)
